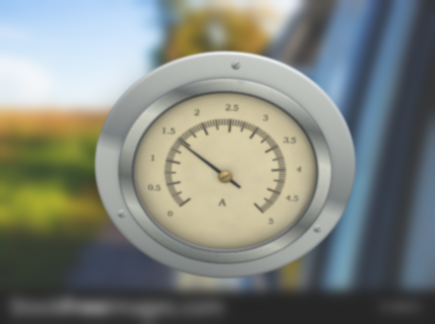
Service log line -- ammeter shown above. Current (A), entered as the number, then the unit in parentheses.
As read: 1.5 (A)
